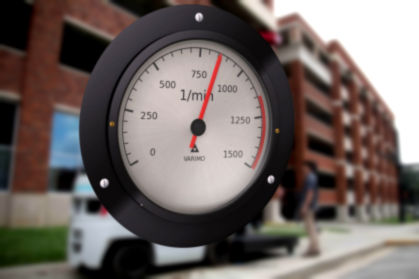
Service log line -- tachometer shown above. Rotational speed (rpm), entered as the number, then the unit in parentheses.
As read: 850 (rpm)
